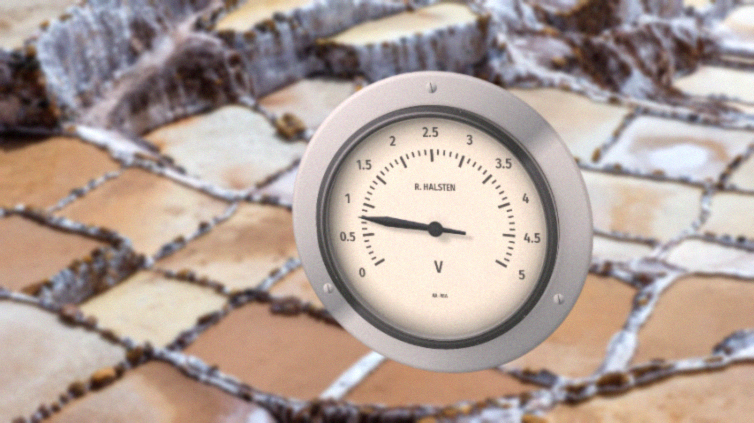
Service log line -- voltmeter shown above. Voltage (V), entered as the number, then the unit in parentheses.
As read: 0.8 (V)
